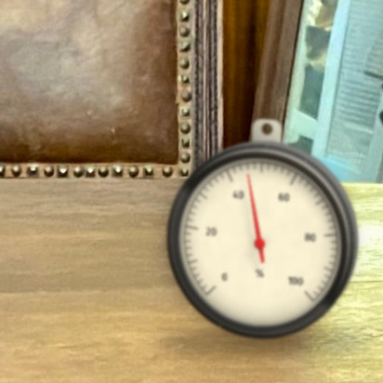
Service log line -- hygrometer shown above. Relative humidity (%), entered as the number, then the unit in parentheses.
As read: 46 (%)
